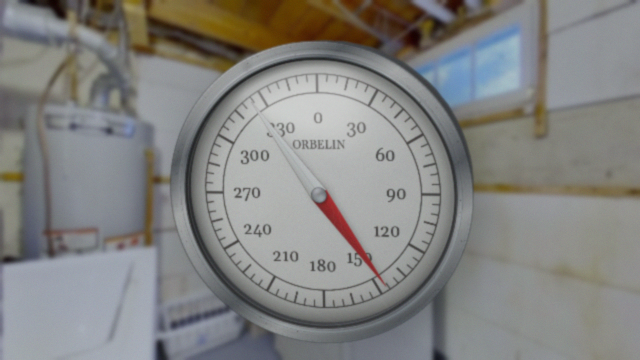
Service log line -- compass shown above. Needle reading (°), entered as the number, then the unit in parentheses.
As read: 145 (°)
